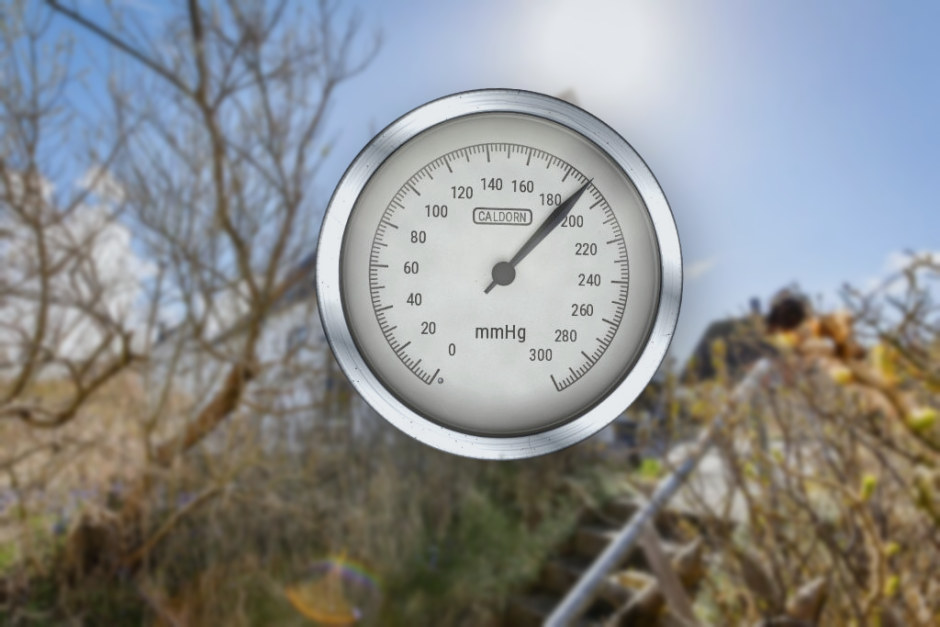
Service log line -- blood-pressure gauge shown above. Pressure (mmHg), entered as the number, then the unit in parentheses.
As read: 190 (mmHg)
